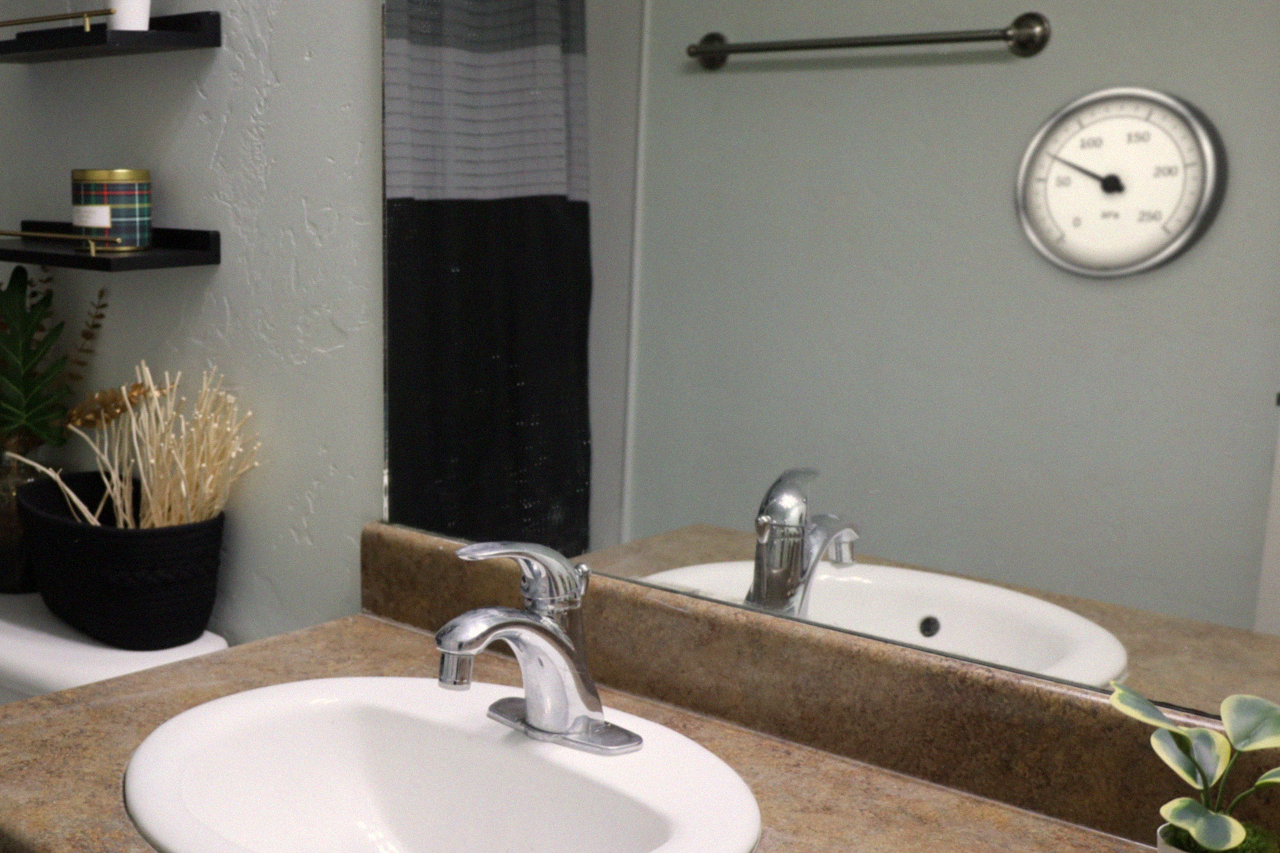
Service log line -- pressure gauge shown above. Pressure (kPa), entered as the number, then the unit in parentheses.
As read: 70 (kPa)
